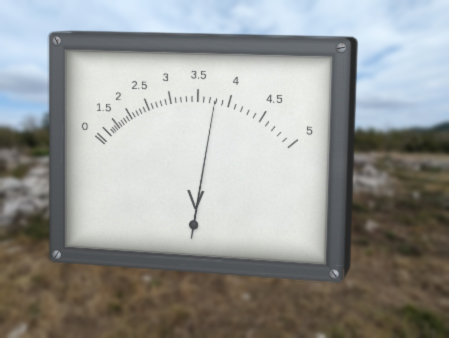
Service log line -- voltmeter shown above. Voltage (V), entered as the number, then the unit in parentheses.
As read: 3.8 (V)
